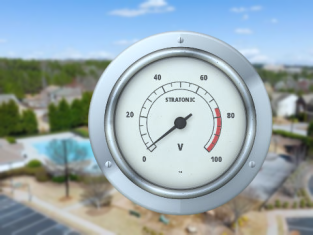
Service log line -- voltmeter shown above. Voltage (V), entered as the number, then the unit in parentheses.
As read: 2.5 (V)
